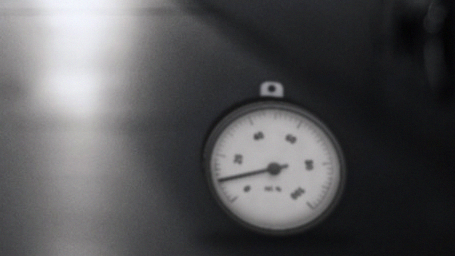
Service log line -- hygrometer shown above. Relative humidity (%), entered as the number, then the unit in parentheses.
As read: 10 (%)
